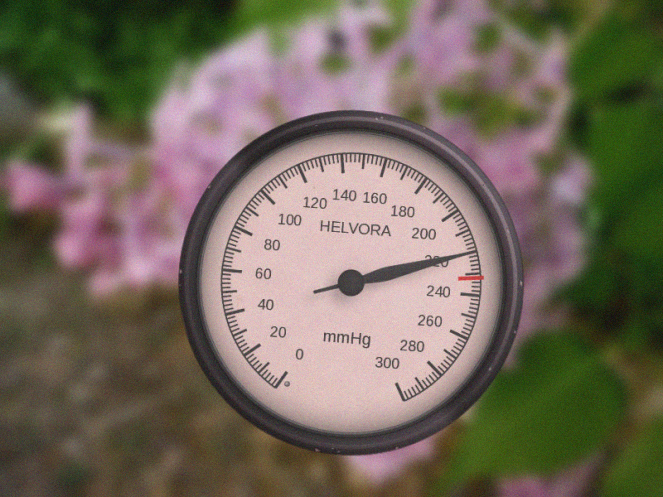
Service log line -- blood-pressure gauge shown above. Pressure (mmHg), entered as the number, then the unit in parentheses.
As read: 220 (mmHg)
